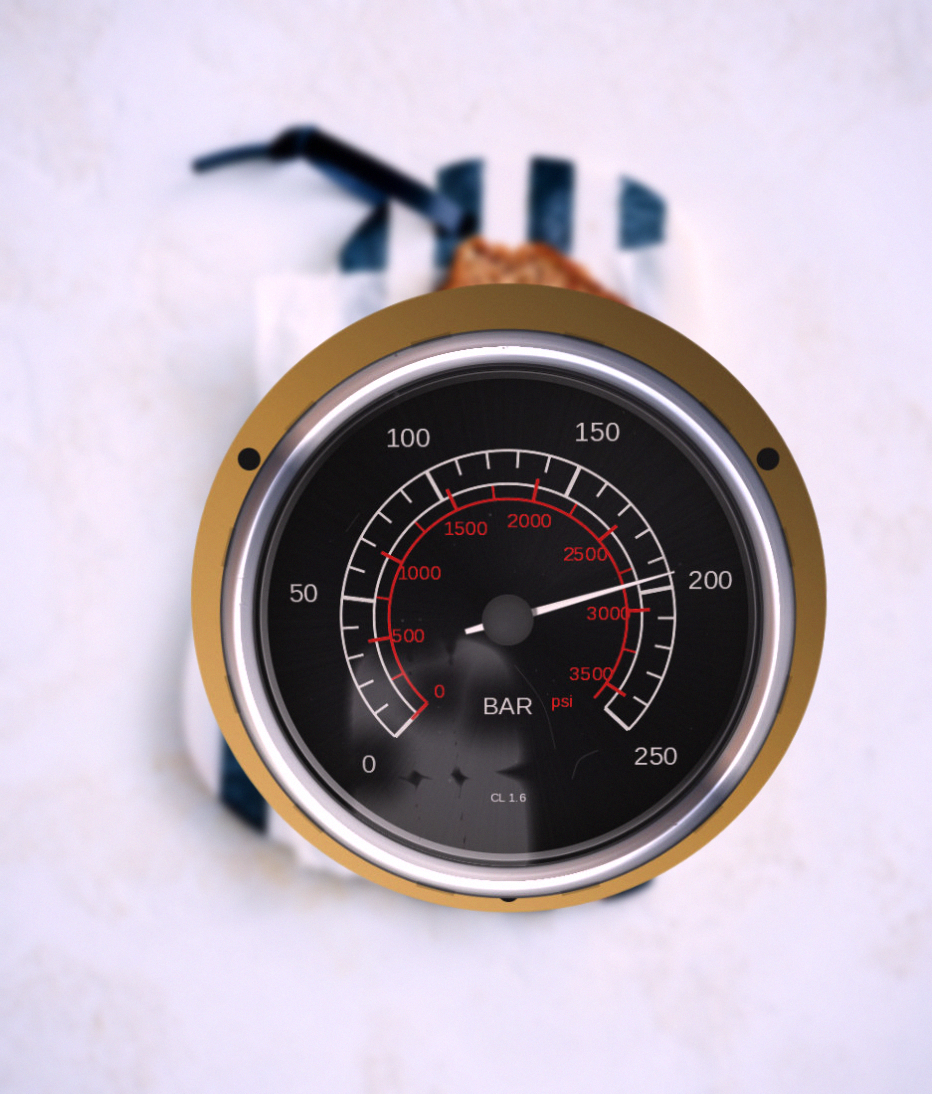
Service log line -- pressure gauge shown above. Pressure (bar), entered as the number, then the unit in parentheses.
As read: 195 (bar)
